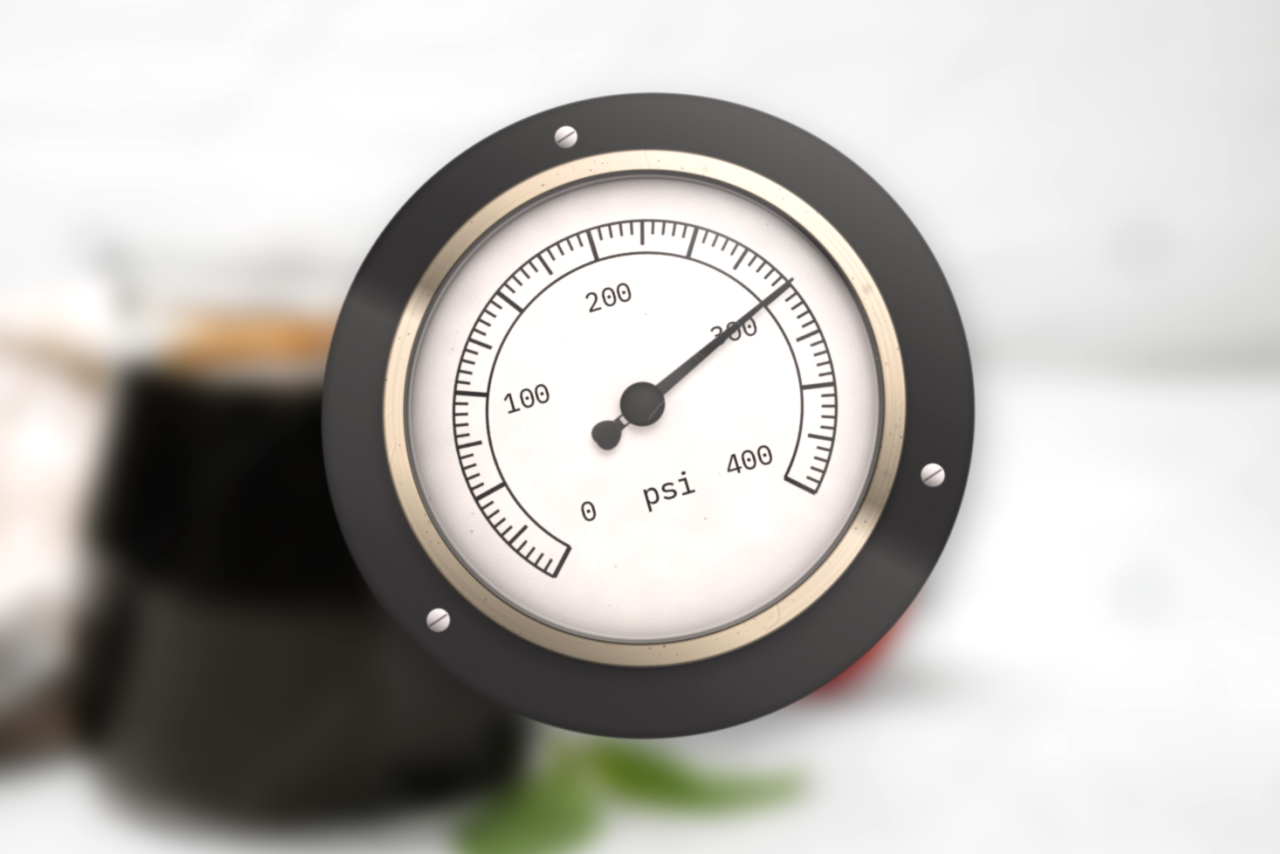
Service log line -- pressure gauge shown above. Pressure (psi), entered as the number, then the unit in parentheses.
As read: 300 (psi)
